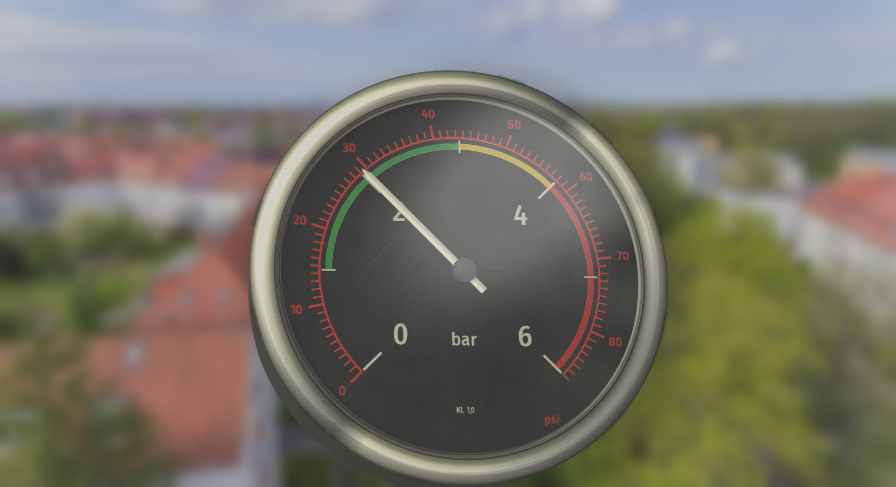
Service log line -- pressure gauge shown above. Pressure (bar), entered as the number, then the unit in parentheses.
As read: 2 (bar)
